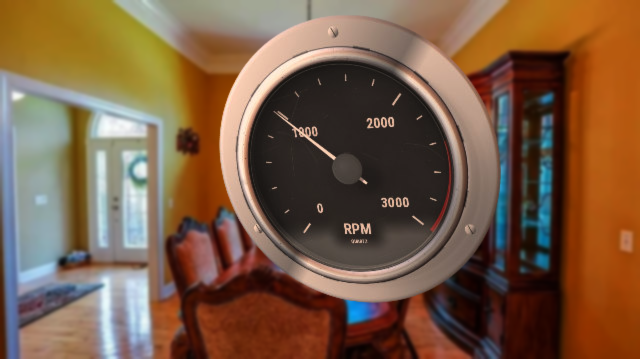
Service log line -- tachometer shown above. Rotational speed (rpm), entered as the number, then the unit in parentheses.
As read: 1000 (rpm)
